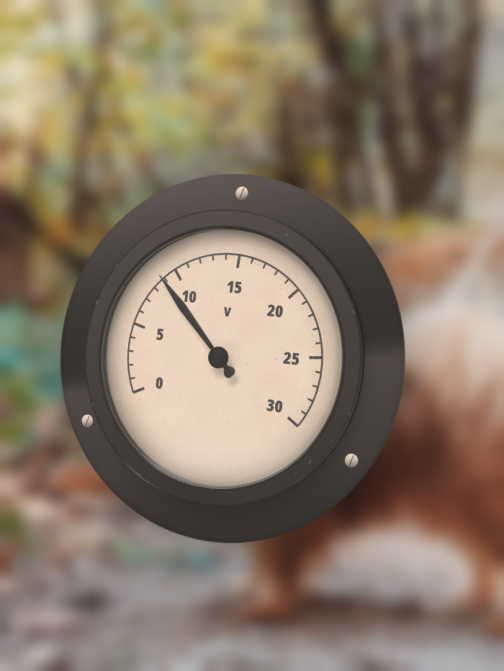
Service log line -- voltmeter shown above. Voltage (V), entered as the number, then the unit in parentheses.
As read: 9 (V)
